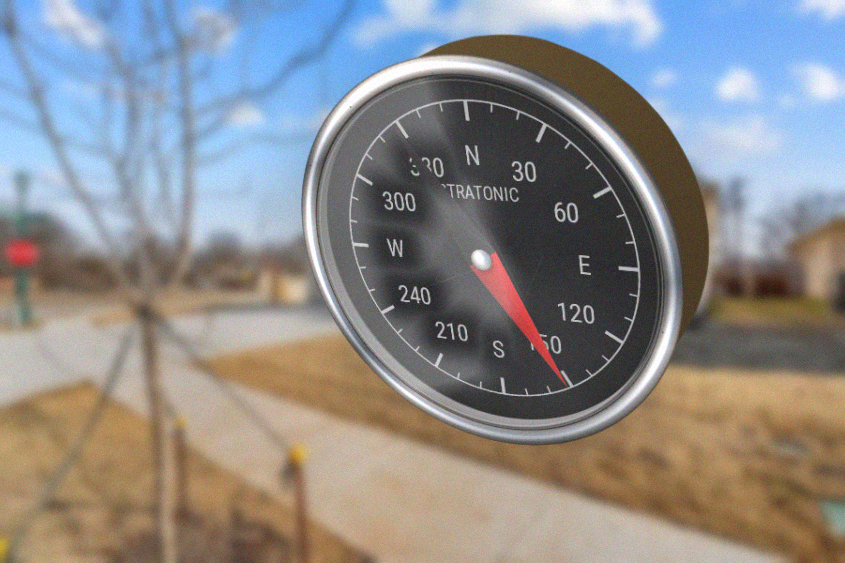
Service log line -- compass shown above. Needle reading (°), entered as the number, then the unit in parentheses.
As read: 150 (°)
